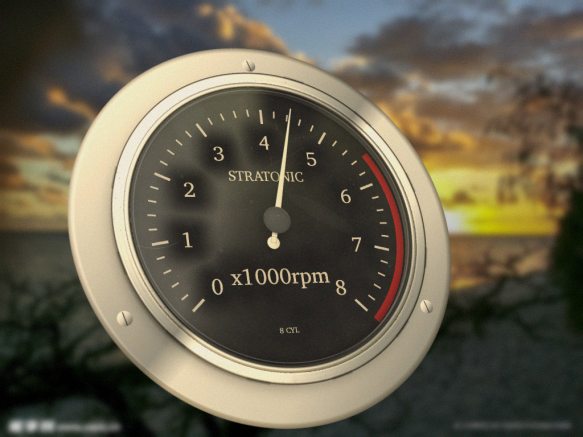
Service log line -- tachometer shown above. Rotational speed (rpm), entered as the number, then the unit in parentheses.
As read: 4400 (rpm)
